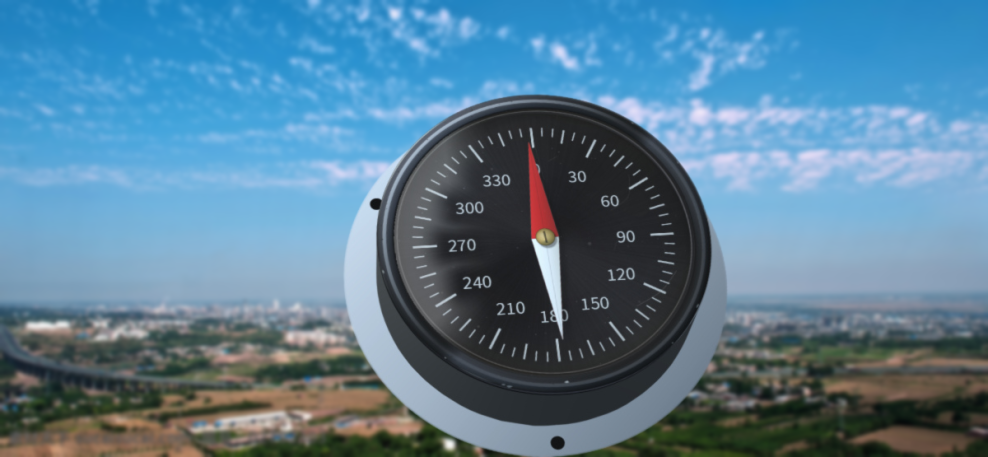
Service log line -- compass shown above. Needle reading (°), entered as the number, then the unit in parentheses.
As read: 357.5 (°)
